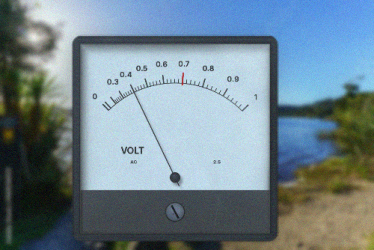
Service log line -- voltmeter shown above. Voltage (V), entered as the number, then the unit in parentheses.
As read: 0.4 (V)
